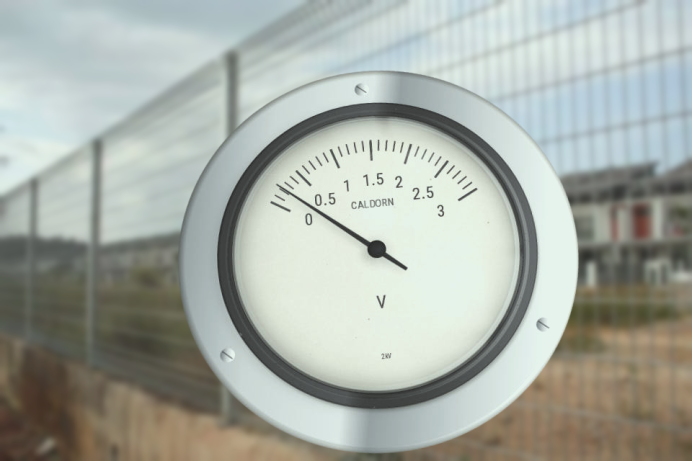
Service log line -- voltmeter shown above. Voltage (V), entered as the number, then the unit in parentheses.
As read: 0.2 (V)
